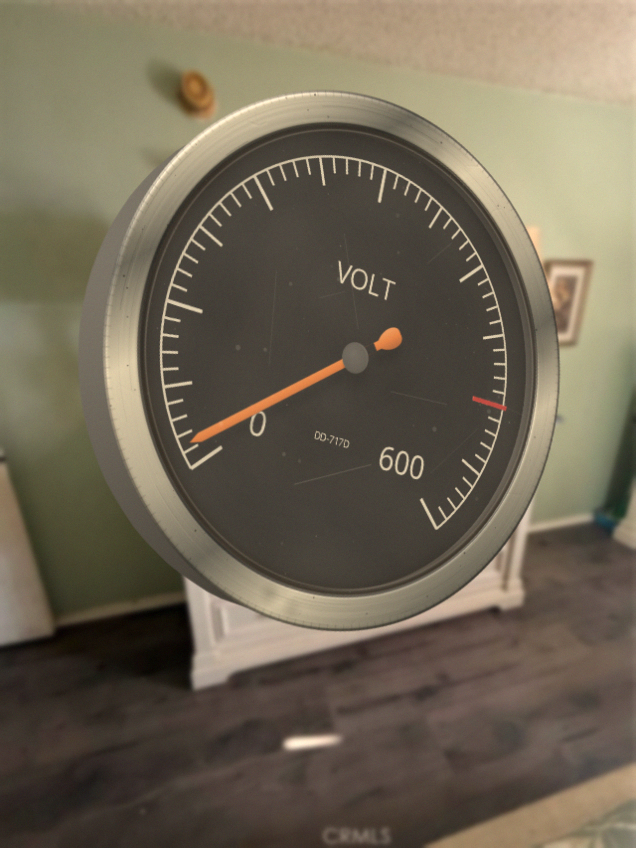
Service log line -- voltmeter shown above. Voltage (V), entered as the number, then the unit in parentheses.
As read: 15 (V)
